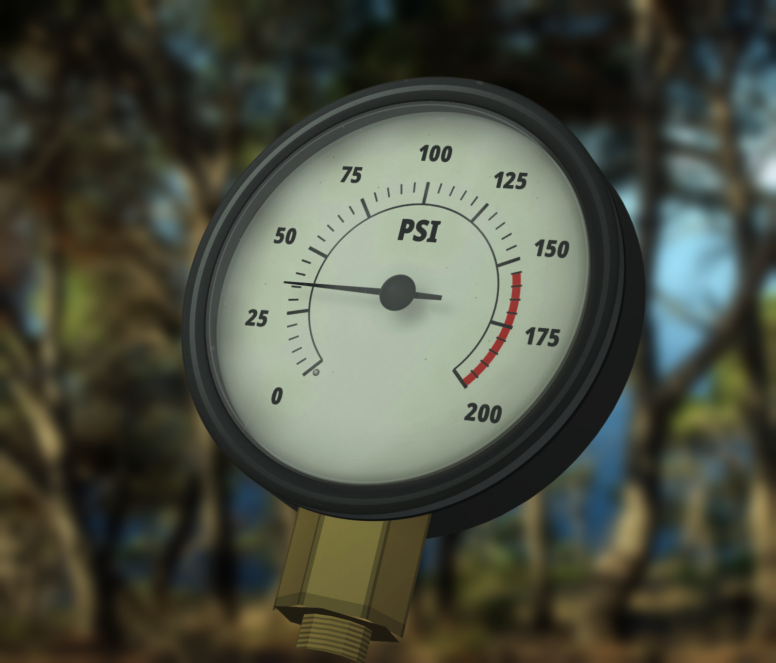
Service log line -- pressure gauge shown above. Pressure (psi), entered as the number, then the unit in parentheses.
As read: 35 (psi)
